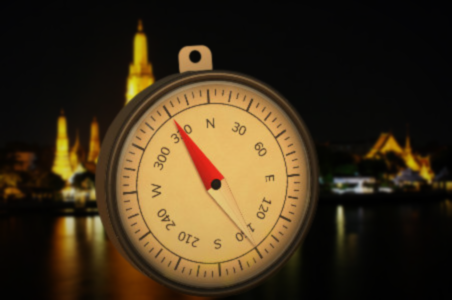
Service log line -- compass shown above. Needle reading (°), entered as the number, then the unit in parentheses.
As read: 330 (°)
